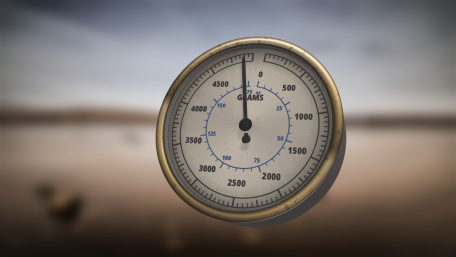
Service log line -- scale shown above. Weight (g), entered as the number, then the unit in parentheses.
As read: 4900 (g)
